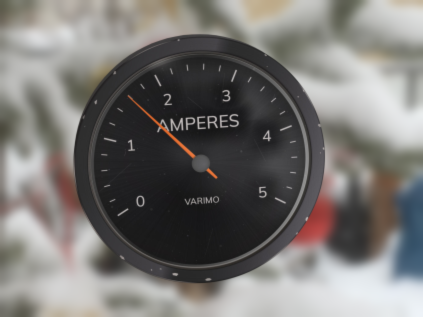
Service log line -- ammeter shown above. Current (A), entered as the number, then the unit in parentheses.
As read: 1.6 (A)
